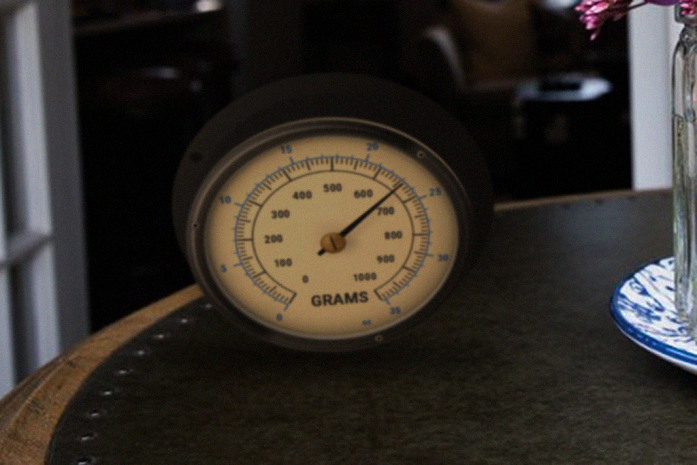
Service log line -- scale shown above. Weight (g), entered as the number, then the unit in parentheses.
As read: 650 (g)
